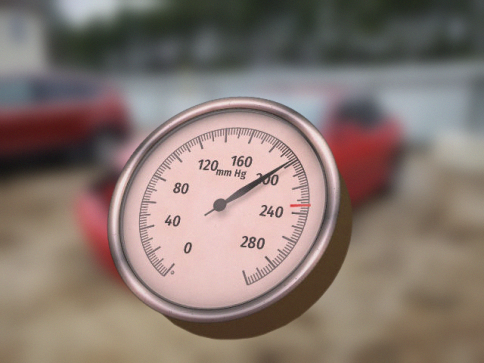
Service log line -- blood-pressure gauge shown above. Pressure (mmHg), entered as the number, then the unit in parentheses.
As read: 200 (mmHg)
